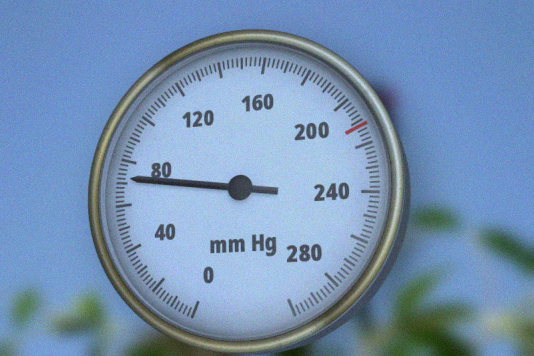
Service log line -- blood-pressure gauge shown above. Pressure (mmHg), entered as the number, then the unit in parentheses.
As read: 72 (mmHg)
